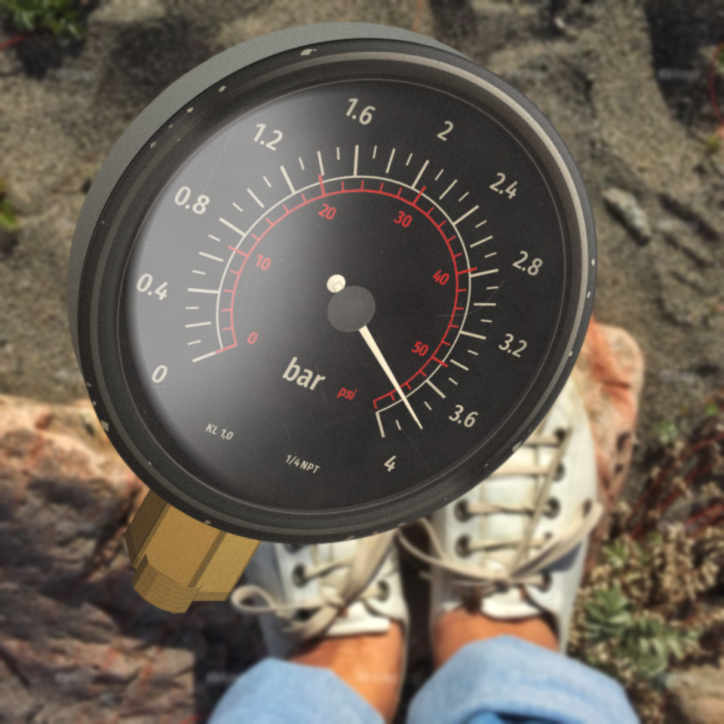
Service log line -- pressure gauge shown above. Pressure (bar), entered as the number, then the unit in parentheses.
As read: 3.8 (bar)
